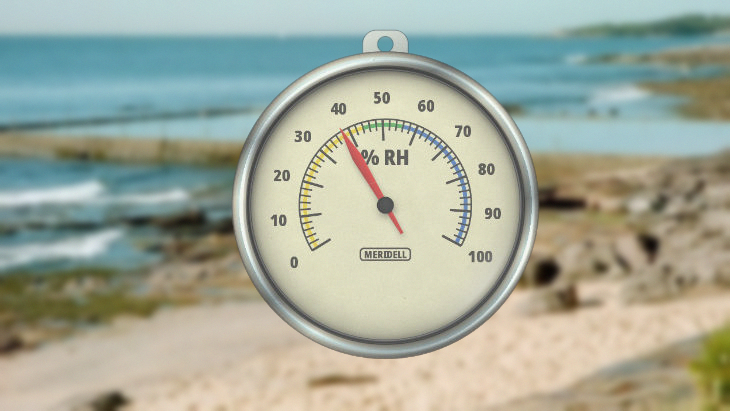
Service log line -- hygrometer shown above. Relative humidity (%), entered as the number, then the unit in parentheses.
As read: 38 (%)
